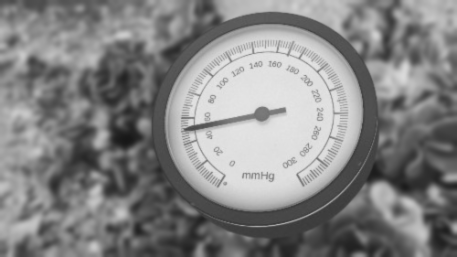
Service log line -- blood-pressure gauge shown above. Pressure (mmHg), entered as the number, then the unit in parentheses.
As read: 50 (mmHg)
